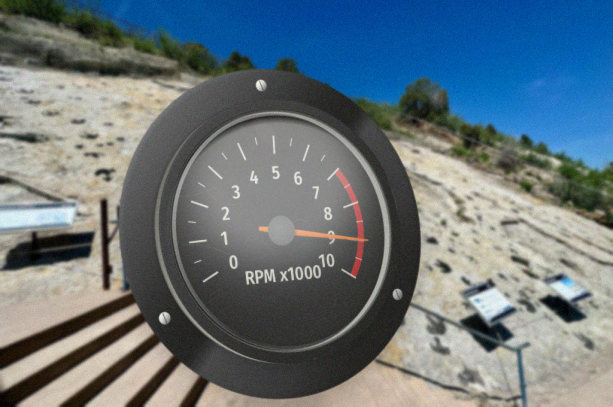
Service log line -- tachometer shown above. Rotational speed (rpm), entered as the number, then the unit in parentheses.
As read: 9000 (rpm)
